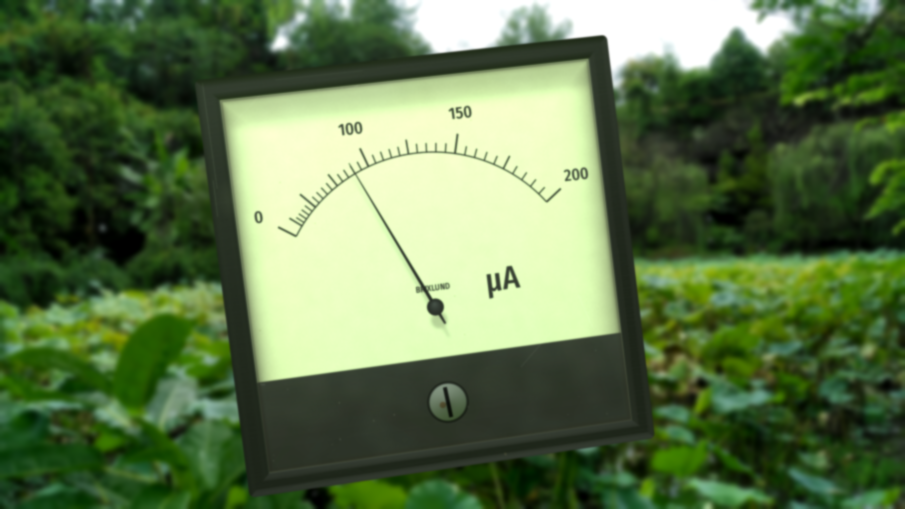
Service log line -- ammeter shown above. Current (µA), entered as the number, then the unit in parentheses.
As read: 90 (µA)
